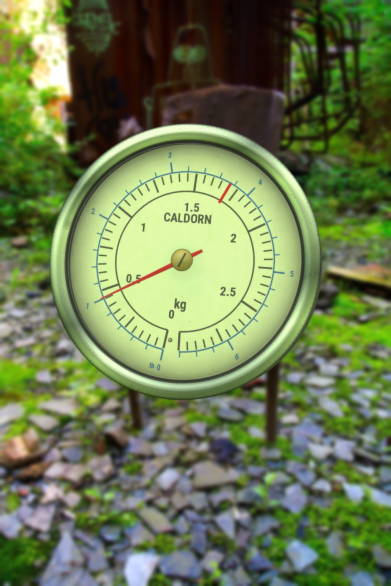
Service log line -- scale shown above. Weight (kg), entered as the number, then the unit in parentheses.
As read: 0.45 (kg)
